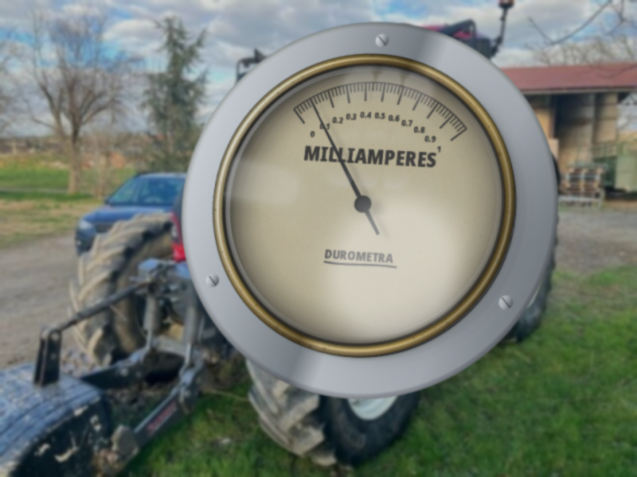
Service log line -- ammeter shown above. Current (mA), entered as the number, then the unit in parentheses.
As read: 0.1 (mA)
